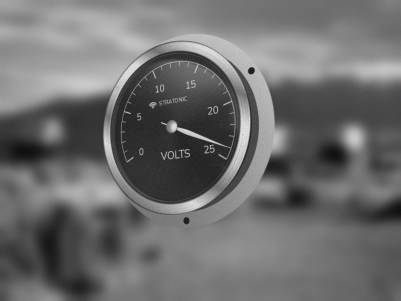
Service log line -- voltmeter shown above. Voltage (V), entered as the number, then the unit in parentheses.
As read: 24 (V)
